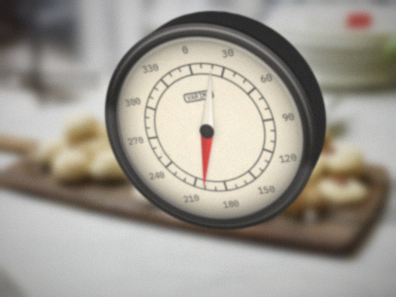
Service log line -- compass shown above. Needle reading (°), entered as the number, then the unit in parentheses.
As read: 200 (°)
